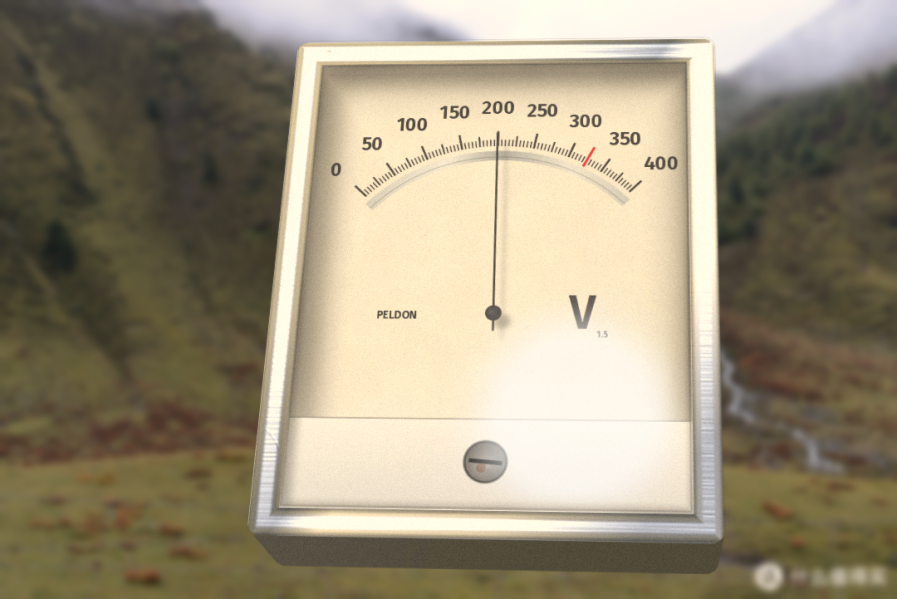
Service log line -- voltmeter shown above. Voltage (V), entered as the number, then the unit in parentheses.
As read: 200 (V)
